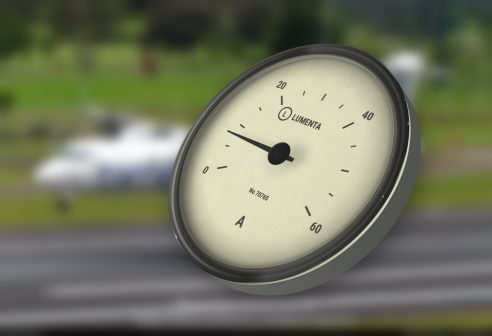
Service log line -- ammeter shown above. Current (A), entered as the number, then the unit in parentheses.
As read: 7.5 (A)
